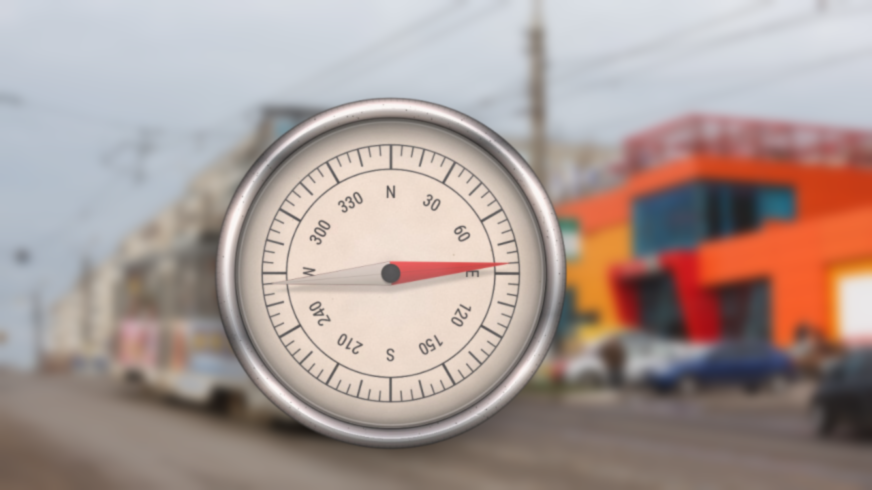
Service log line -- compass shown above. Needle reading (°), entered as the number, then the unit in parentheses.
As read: 85 (°)
